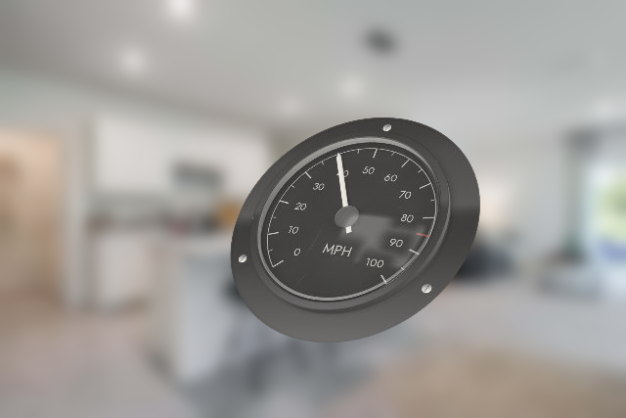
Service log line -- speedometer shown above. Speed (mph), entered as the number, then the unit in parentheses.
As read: 40 (mph)
